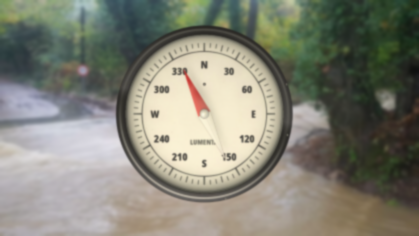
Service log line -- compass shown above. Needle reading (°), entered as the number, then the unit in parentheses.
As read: 335 (°)
